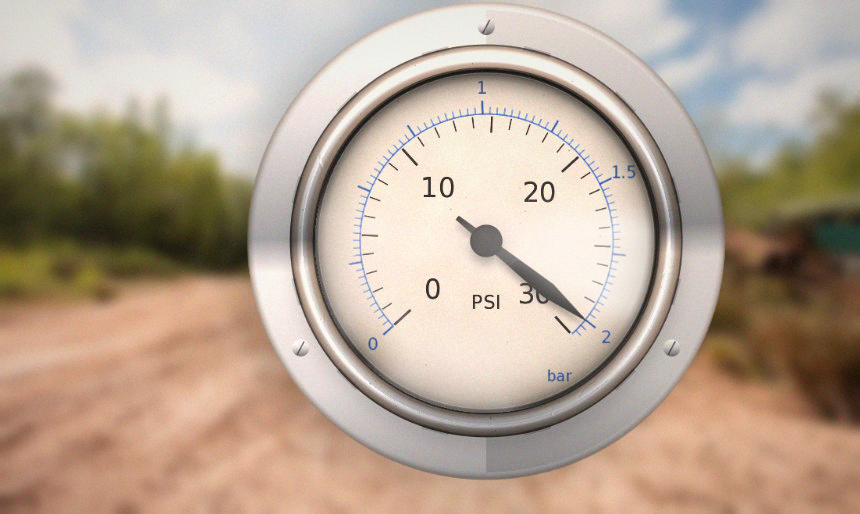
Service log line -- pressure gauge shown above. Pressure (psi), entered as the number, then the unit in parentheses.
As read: 29 (psi)
